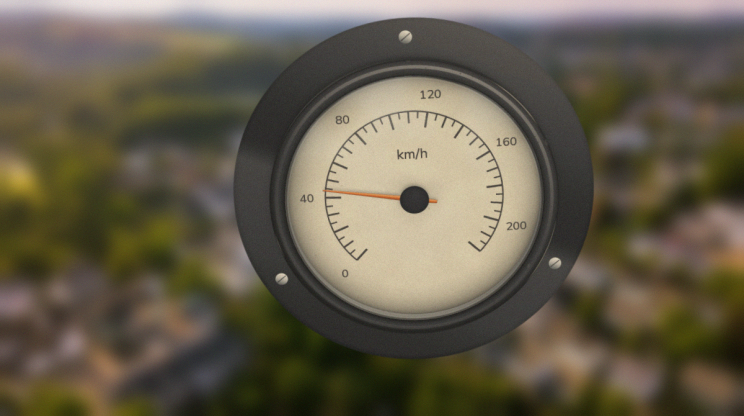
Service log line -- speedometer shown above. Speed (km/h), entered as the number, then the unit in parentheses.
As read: 45 (km/h)
